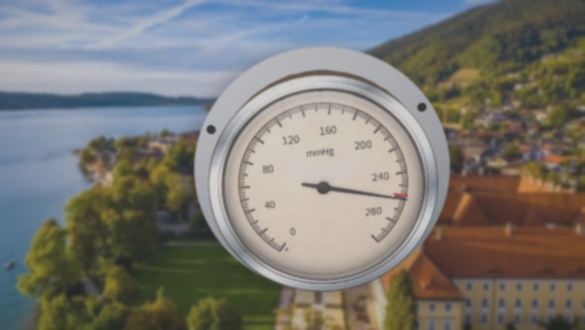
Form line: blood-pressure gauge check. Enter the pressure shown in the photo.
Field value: 260 mmHg
